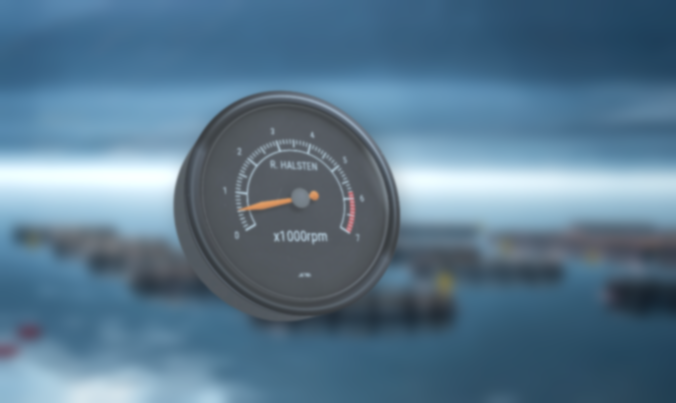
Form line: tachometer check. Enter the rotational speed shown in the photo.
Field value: 500 rpm
